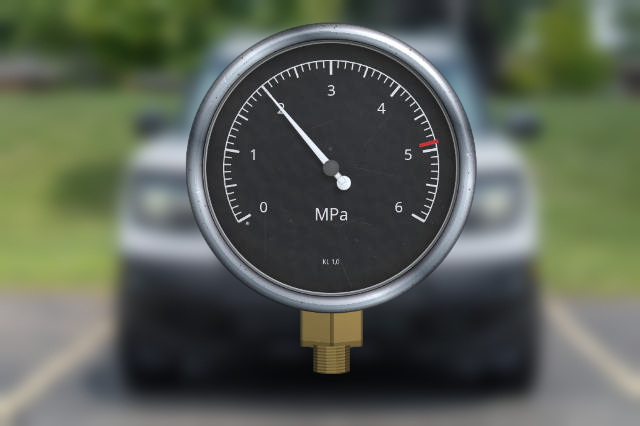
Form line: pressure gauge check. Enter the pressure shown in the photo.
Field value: 2 MPa
